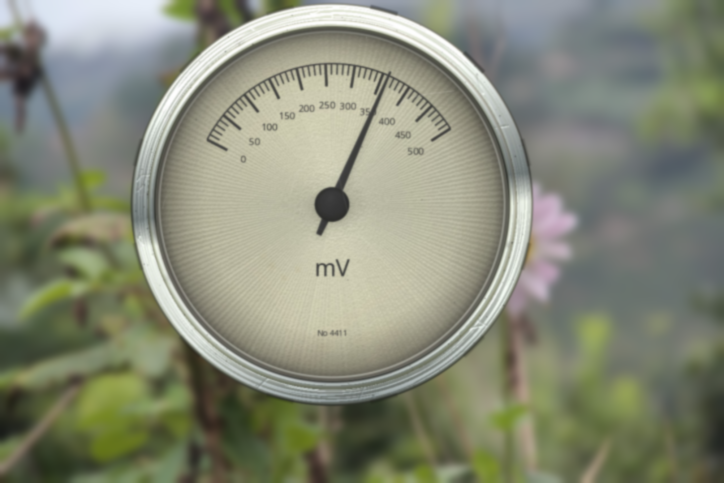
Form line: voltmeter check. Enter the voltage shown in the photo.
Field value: 360 mV
